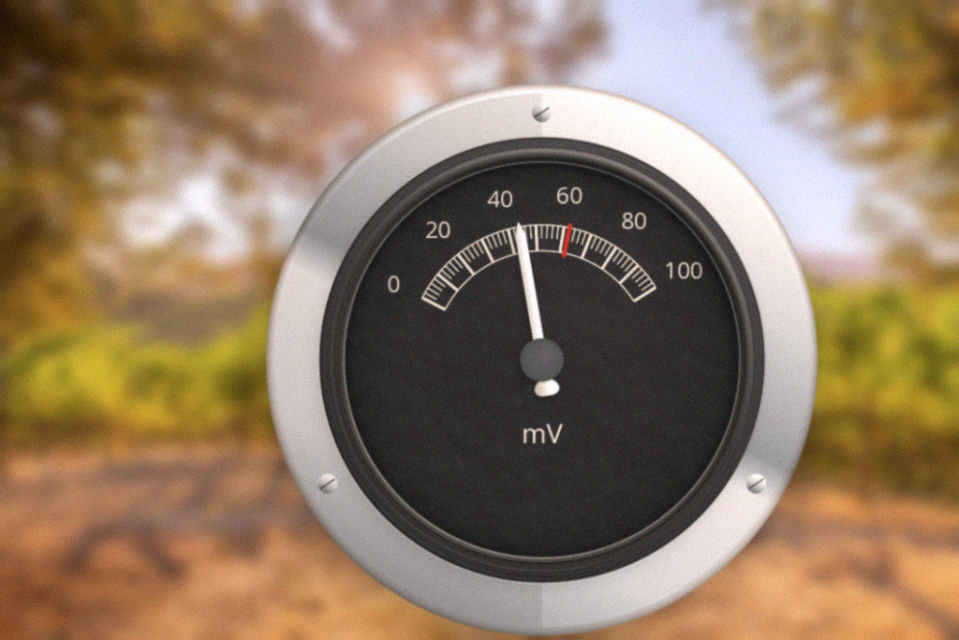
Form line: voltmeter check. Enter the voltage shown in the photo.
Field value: 44 mV
